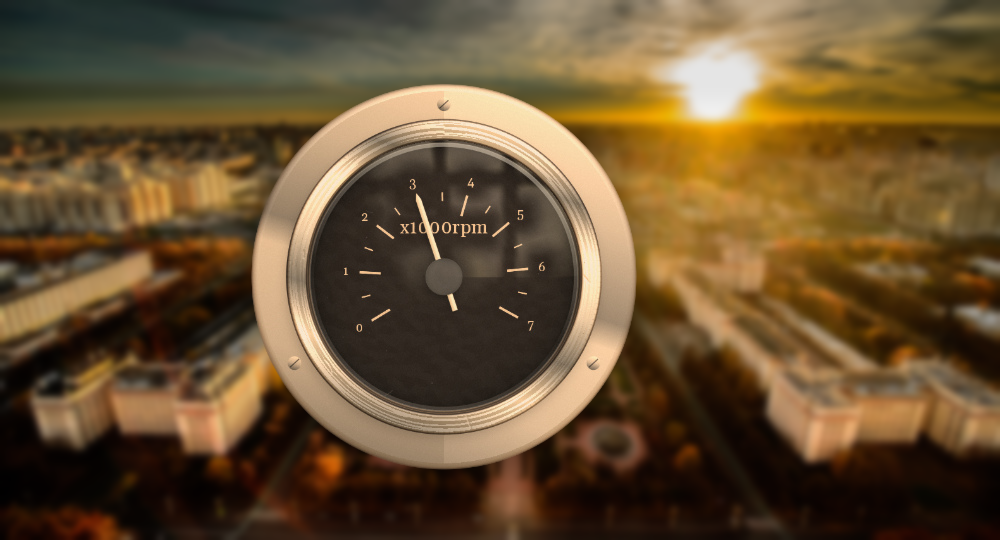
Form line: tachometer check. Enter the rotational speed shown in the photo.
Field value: 3000 rpm
